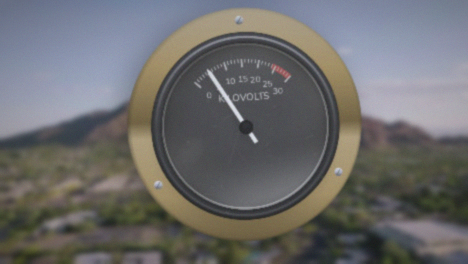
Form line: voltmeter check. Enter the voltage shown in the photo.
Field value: 5 kV
